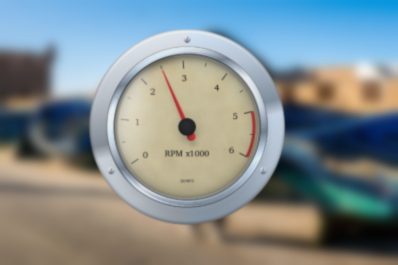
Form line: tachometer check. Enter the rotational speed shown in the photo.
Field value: 2500 rpm
